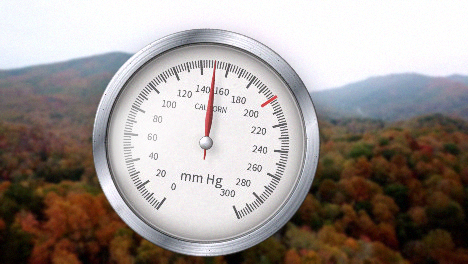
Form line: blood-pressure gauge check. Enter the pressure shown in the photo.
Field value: 150 mmHg
